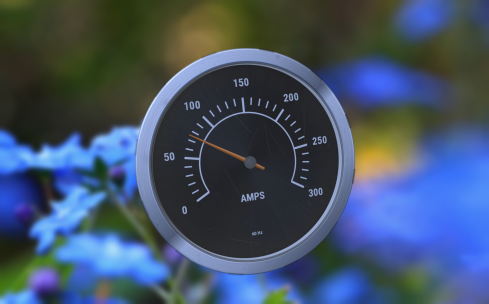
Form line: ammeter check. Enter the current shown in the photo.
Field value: 75 A
